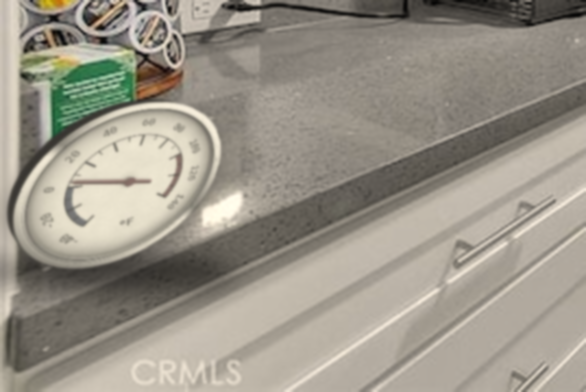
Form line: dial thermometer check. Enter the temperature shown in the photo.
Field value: 5 °F
